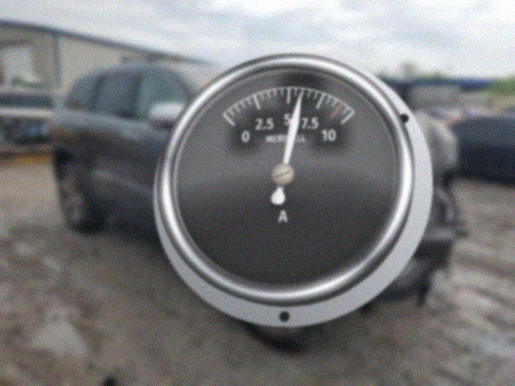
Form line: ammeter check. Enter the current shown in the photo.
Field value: 6 A
